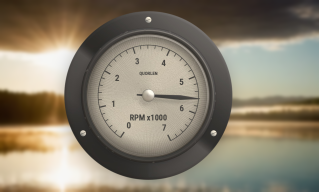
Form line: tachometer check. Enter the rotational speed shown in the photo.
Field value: 5600 rpm
